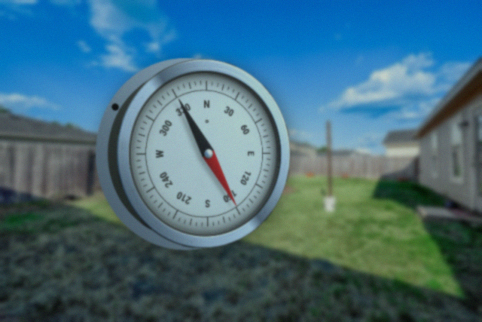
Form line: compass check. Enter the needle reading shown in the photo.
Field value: 150 °
